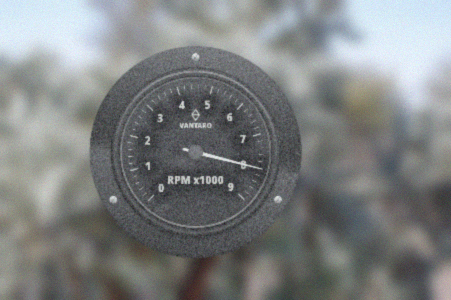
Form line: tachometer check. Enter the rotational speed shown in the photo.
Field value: 8000 rpm
